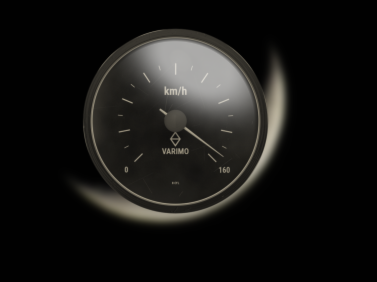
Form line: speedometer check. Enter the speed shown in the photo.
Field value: 155 km/h
